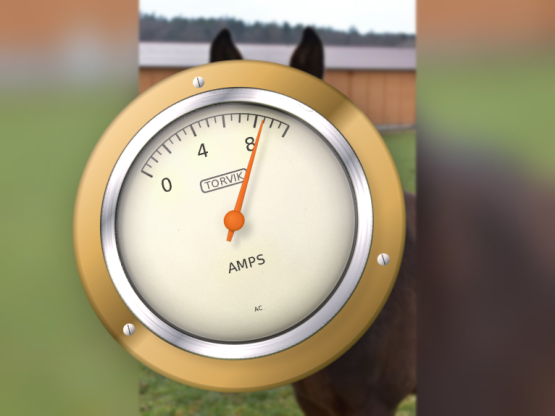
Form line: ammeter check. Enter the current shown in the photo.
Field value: 8.5 A
